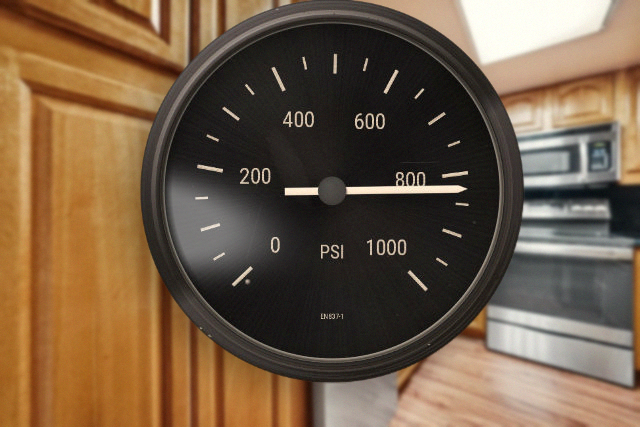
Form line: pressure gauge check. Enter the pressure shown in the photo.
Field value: 825 psi
